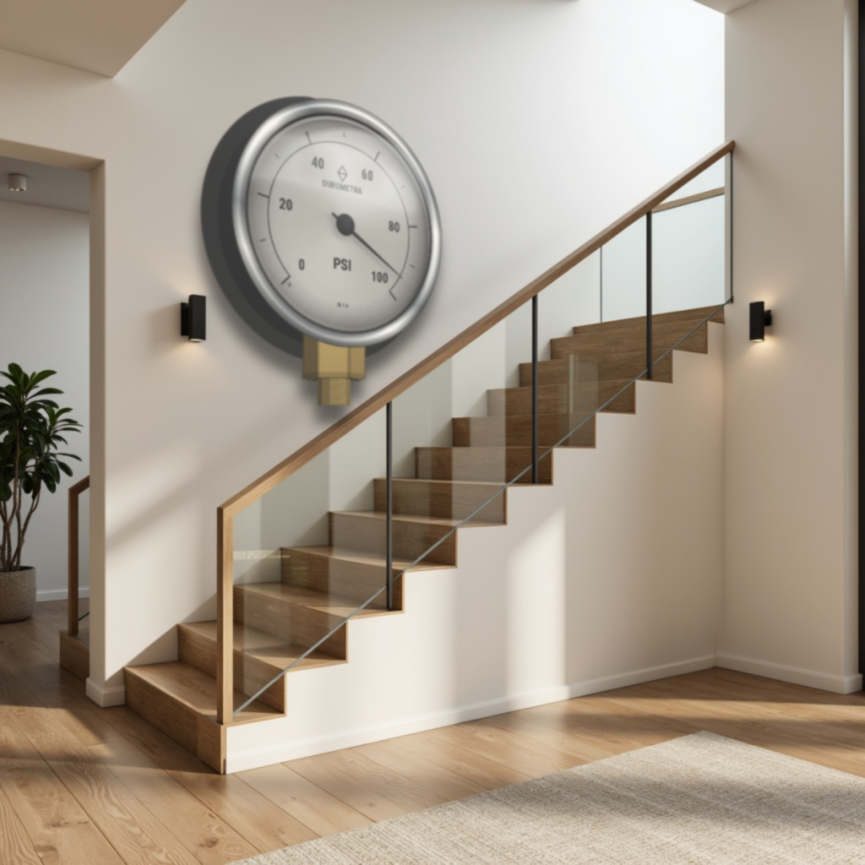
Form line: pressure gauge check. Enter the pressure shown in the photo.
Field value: 95 psi
